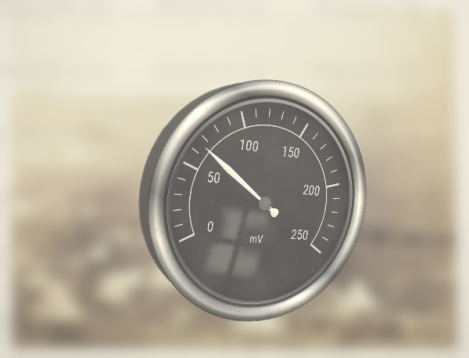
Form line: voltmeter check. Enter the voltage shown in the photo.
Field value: 65 mV
